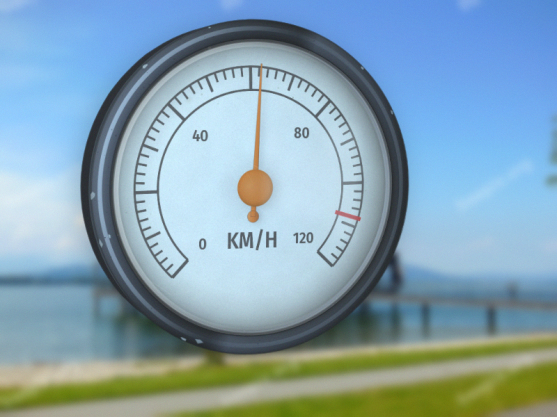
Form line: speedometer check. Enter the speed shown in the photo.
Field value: 62 km/h
